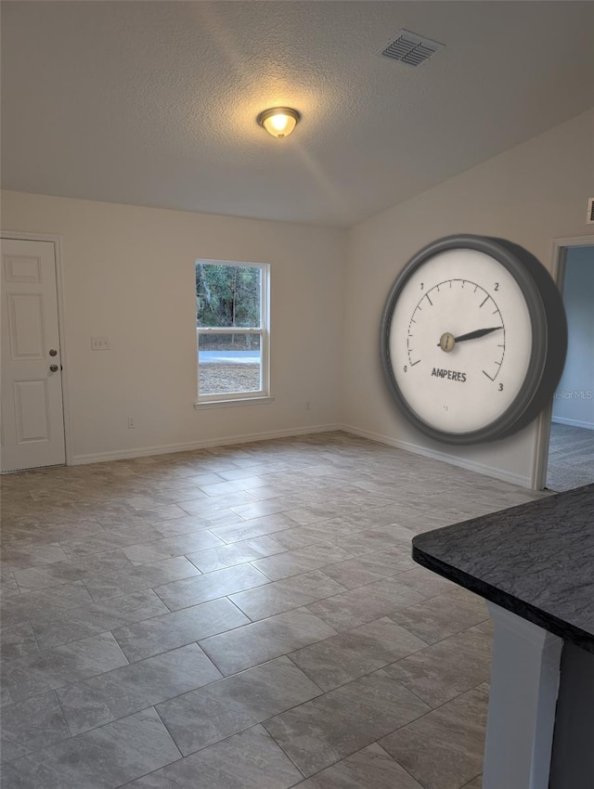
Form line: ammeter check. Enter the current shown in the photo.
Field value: 2.4 A
